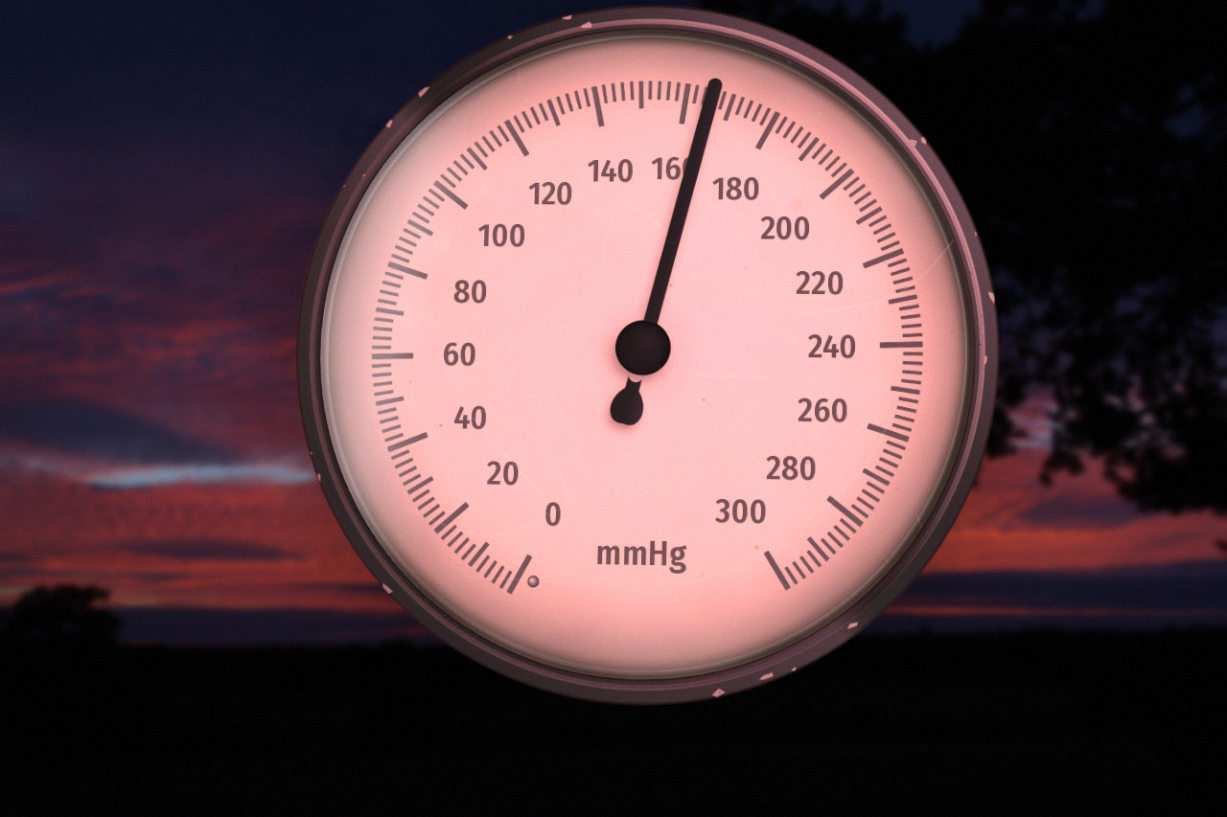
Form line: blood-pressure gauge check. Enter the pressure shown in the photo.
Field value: 166 mmHg
